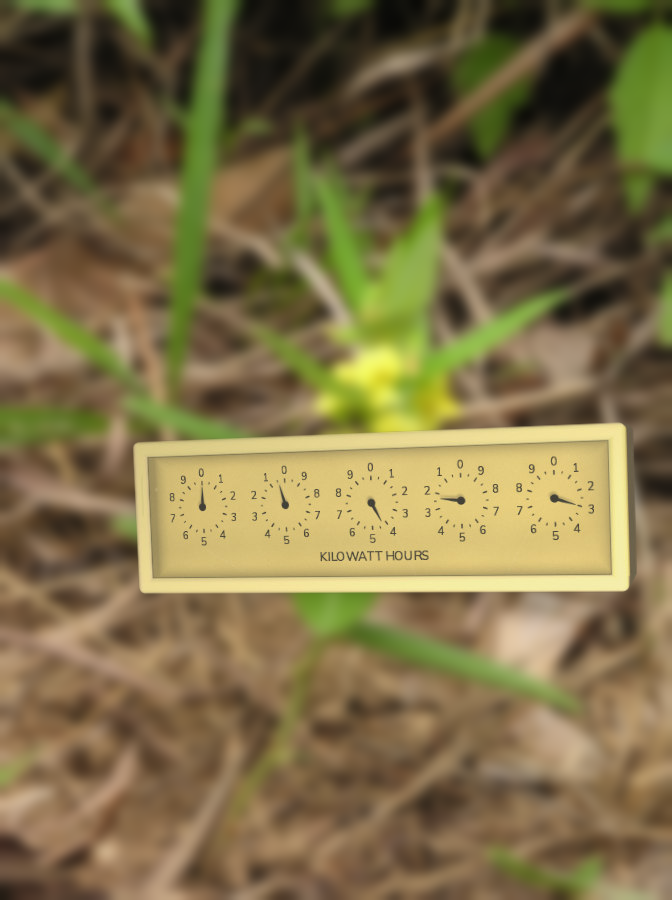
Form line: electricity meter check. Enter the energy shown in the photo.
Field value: 423 kWh
